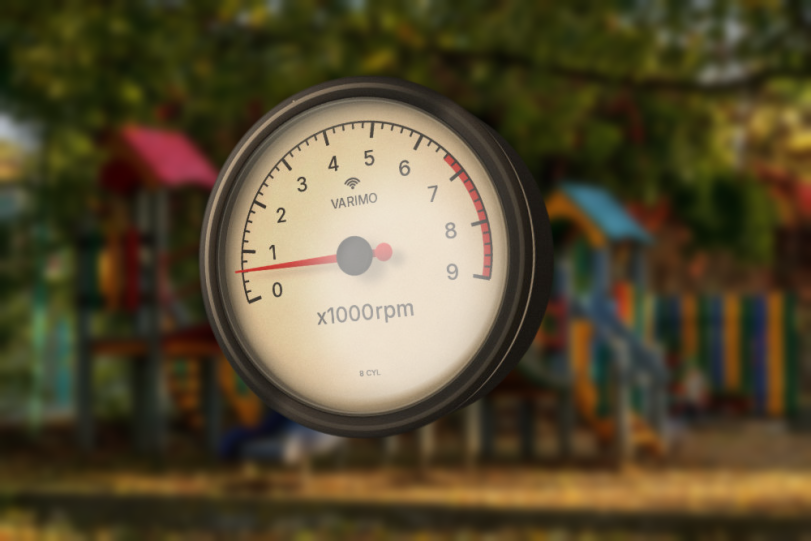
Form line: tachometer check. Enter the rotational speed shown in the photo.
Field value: 600 rpm
